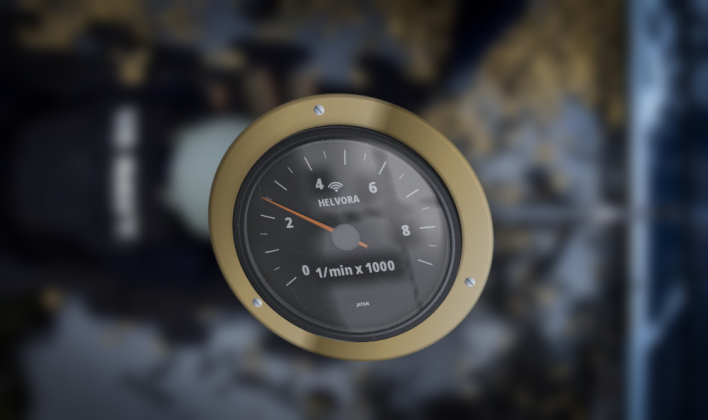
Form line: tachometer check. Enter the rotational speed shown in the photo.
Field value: 2500 rpm
